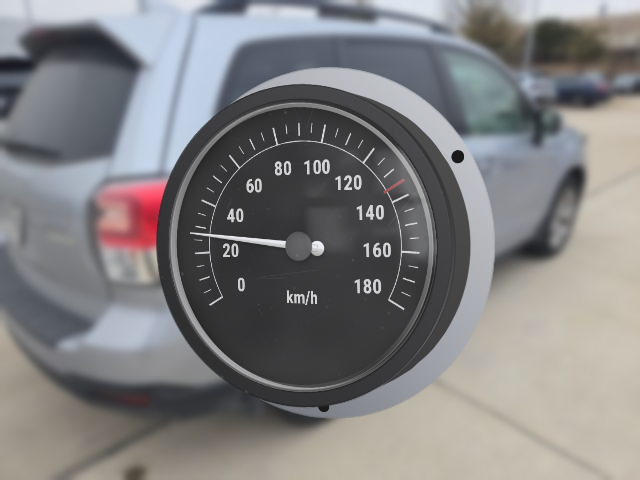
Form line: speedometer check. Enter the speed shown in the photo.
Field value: 27.5 km/h
